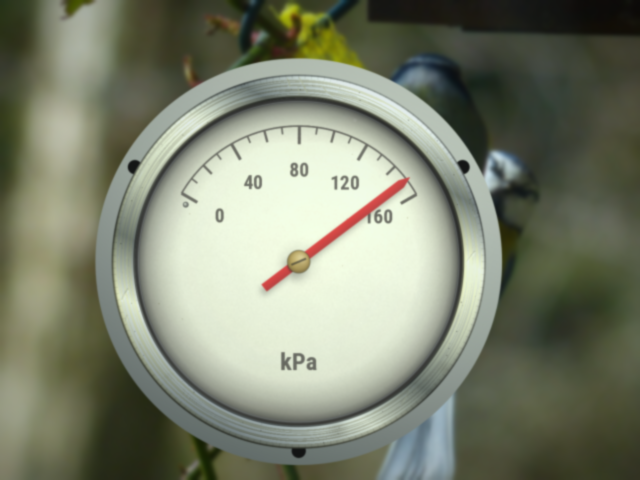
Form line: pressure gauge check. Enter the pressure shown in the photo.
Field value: 150 kPa
